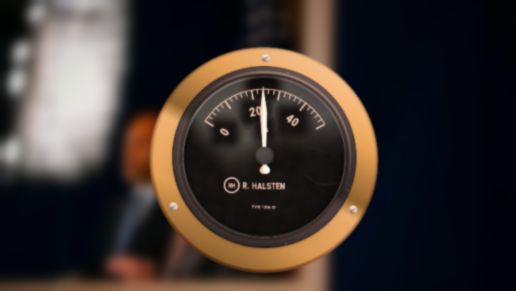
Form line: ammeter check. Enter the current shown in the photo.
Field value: 24 A
